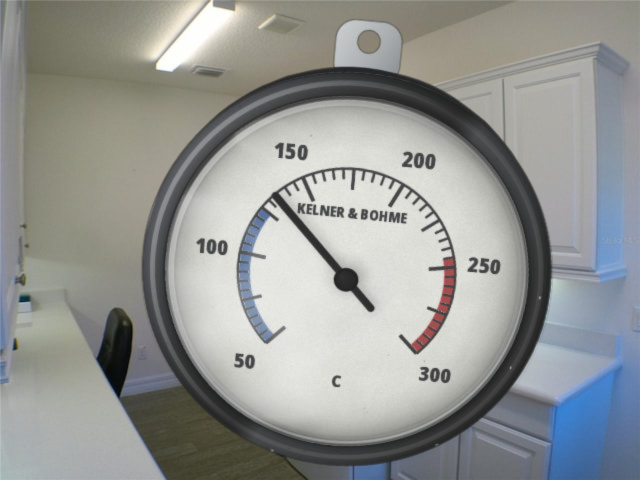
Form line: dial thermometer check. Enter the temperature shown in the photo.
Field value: 135 °C
